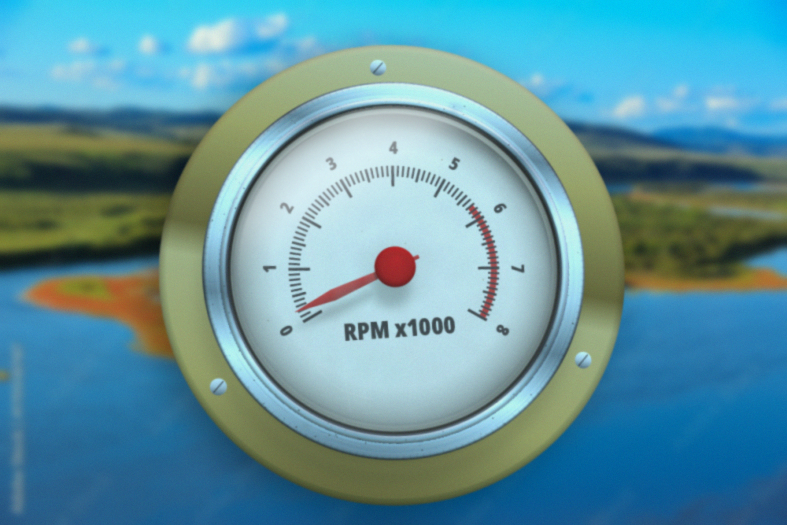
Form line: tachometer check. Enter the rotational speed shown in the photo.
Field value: 200 rpm
